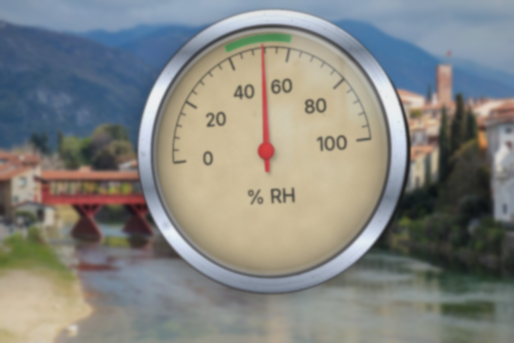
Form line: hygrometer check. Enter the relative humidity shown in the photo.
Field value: 52 %
